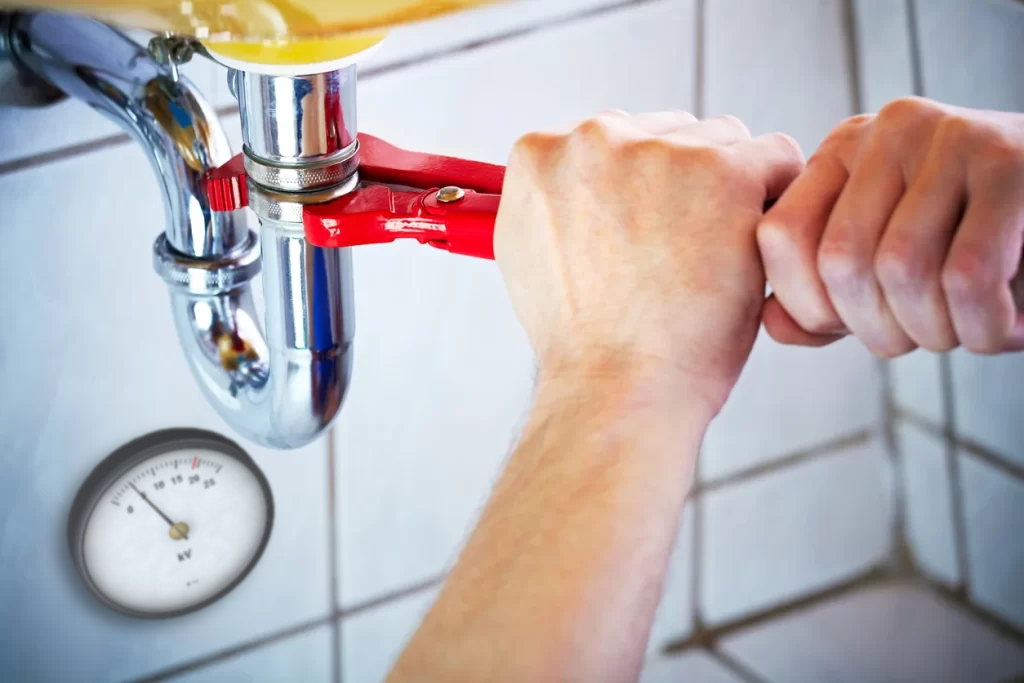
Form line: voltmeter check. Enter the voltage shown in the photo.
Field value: 5 kV
